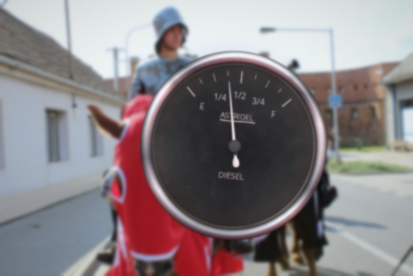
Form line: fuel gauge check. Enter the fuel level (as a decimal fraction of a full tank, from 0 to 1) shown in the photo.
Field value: 0.375
